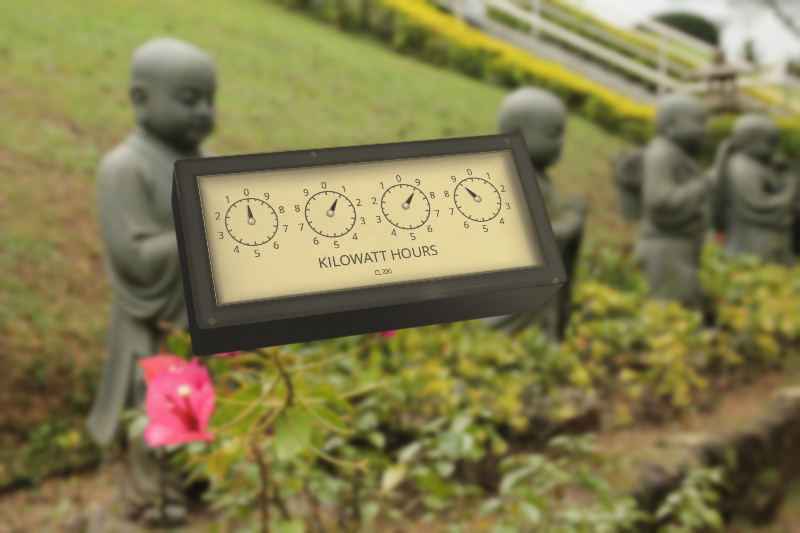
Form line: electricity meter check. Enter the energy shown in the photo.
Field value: 89 kWh
